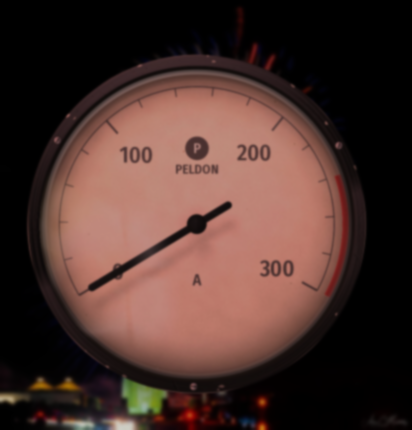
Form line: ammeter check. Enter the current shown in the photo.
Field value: 0 A
